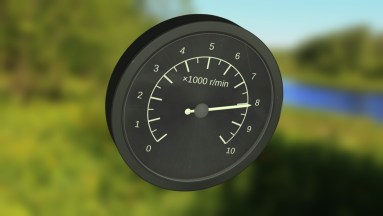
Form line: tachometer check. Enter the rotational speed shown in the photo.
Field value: 8000 rpm
